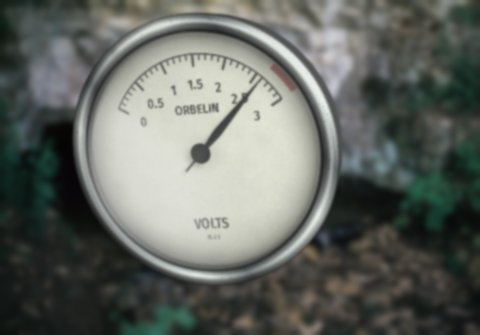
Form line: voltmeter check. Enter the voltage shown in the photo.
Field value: 2.6 V
